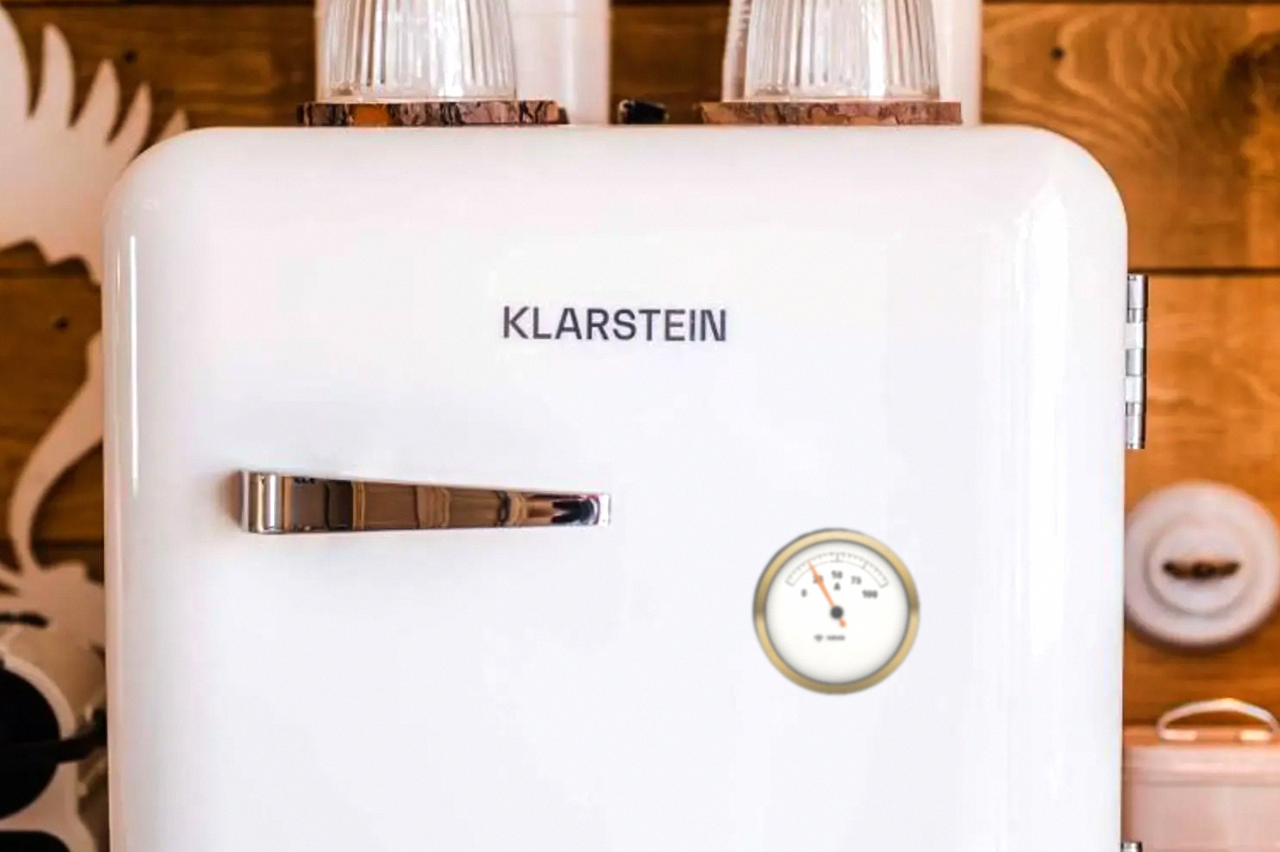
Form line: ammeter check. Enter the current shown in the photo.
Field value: 25 A
